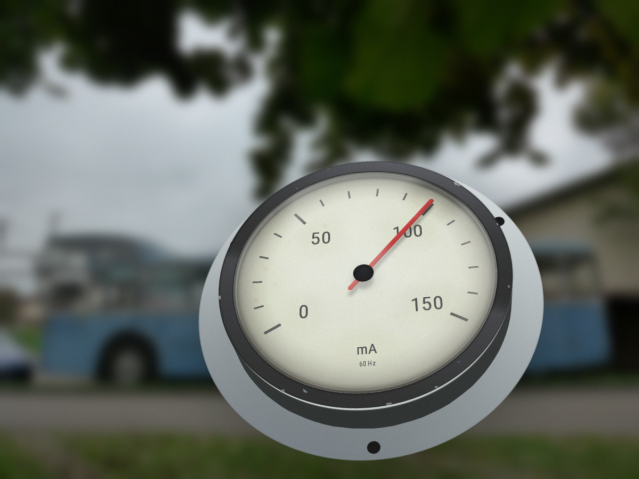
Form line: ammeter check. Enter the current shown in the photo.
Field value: 100 mA
